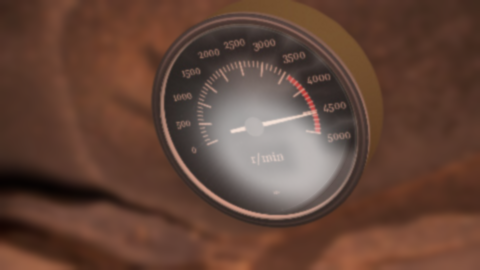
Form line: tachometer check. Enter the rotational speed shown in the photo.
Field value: 4500 rpm
